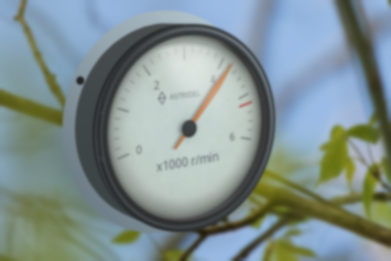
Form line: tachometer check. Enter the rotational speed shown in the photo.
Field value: 4200 rpm
